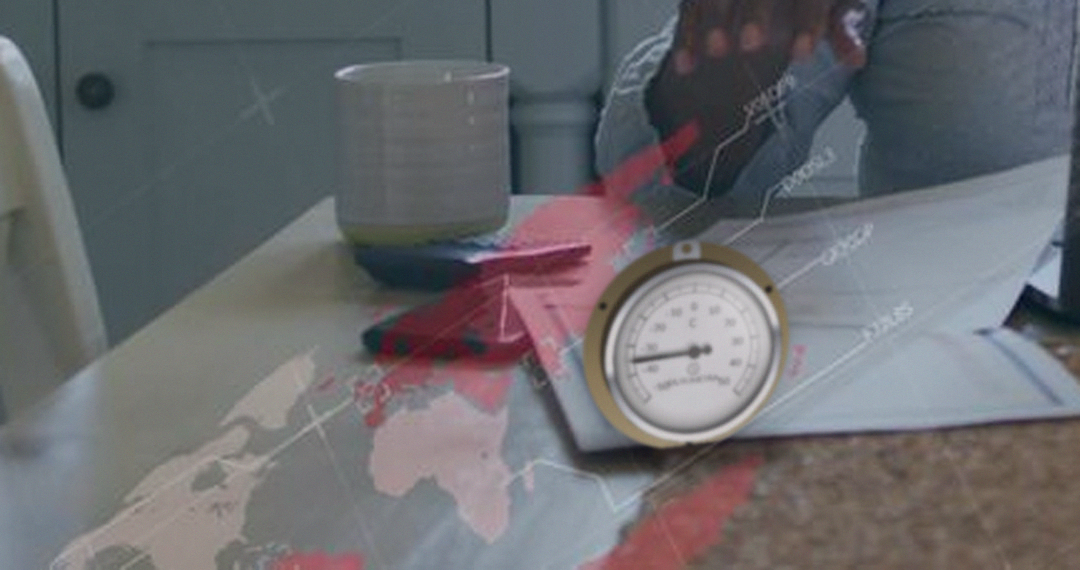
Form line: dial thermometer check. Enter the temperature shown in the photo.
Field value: -35 °C
